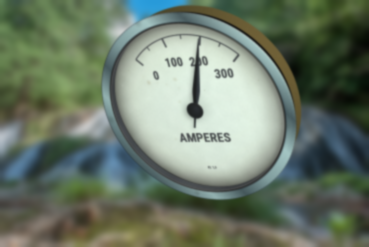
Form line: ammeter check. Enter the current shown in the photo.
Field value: 200 A
